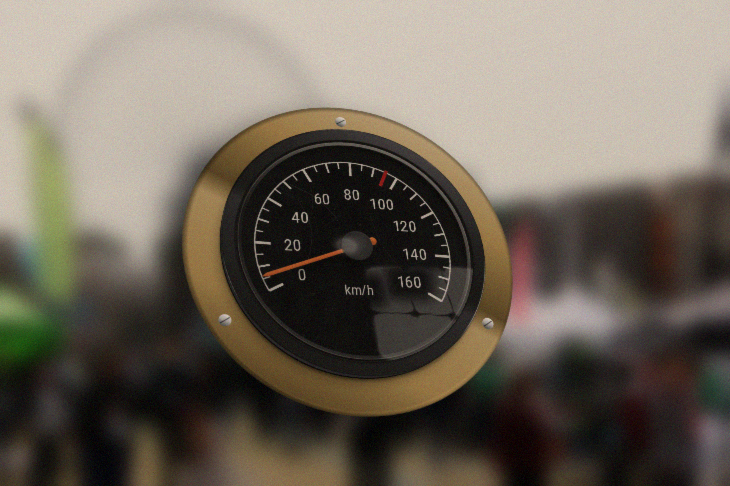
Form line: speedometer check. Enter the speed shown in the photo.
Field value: 5 km/h
